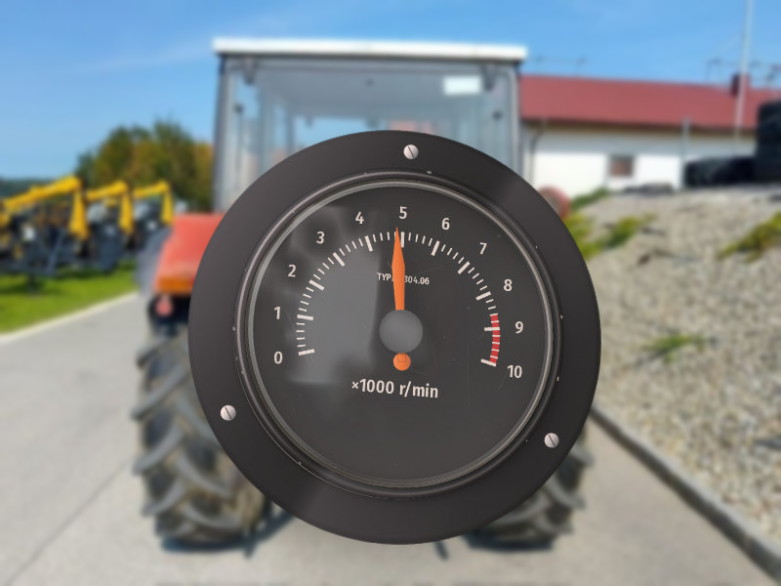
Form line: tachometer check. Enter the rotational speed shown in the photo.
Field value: 4800 rpm
